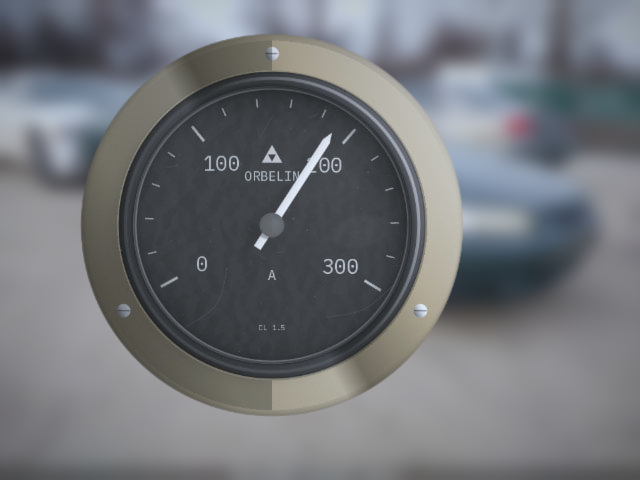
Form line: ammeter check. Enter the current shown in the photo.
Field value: 190 A
